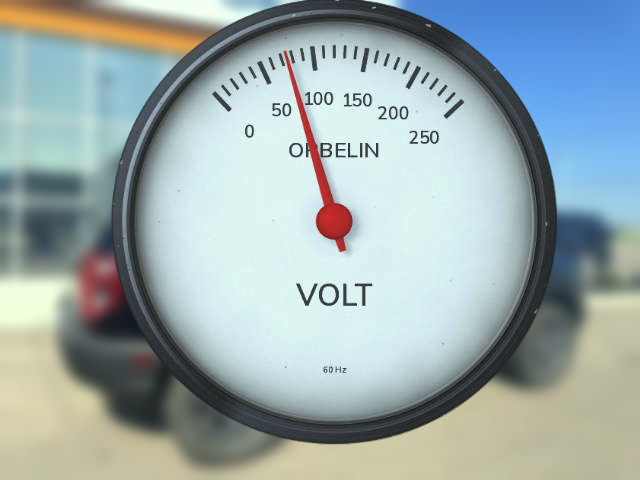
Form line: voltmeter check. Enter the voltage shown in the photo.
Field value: 75 V
